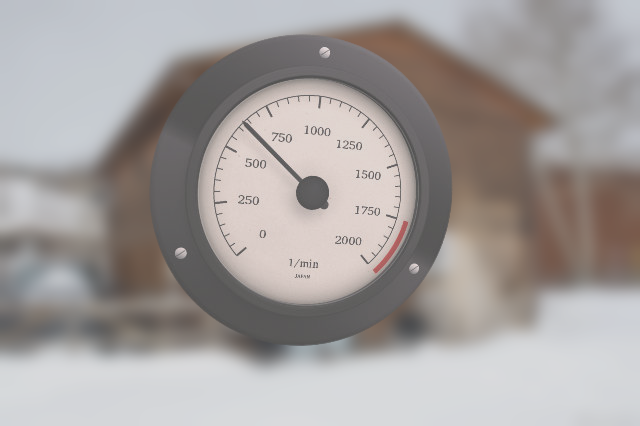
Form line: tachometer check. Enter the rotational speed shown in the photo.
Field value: 625 rpm
